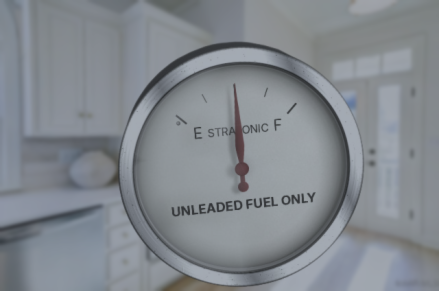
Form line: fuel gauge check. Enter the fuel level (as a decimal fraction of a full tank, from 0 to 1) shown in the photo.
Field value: 0.5
